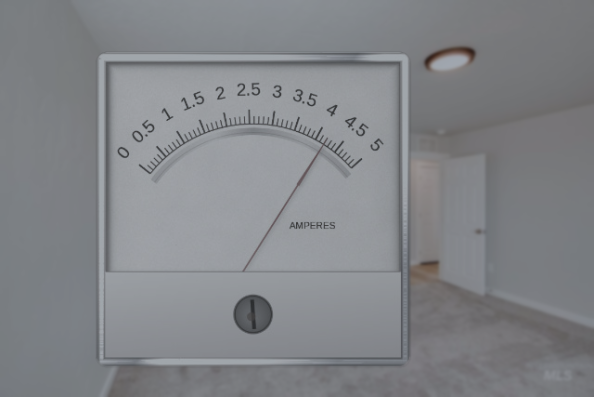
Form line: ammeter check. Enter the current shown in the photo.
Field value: 4.2 A
